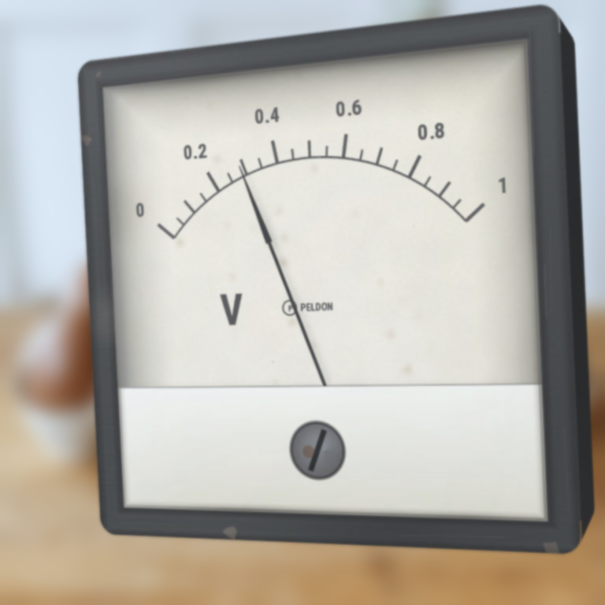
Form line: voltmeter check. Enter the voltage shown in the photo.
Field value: 0.3 V
